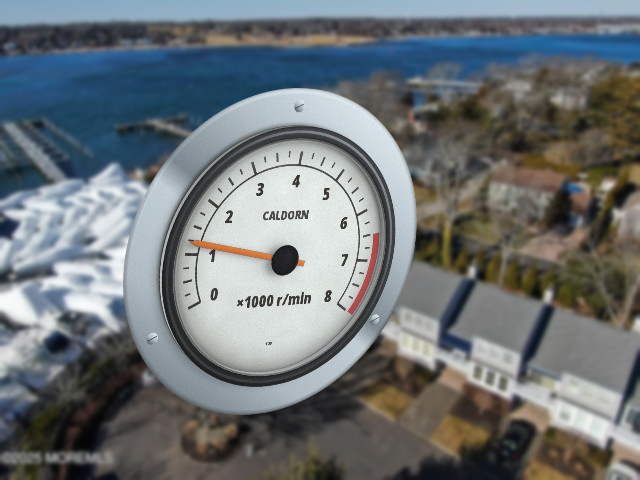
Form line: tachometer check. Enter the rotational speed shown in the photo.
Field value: 1250 rpm
